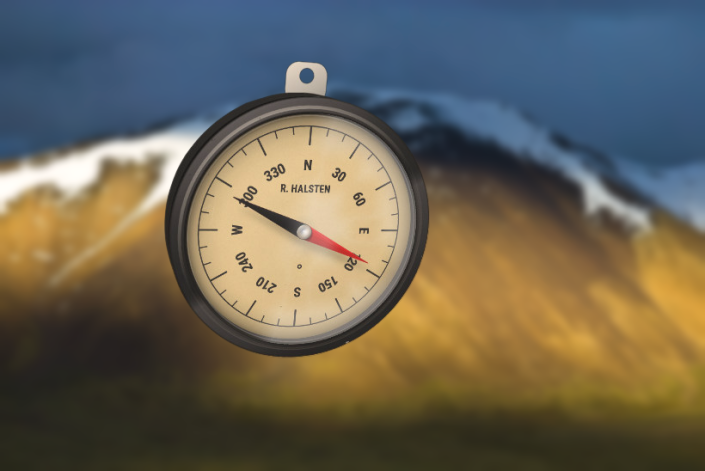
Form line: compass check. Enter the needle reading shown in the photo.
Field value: 115 °
